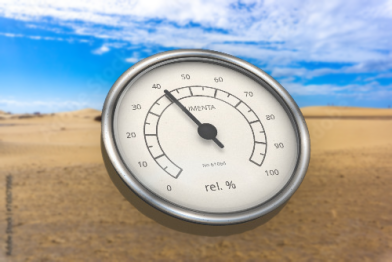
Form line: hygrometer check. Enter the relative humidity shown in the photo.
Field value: 40 %
